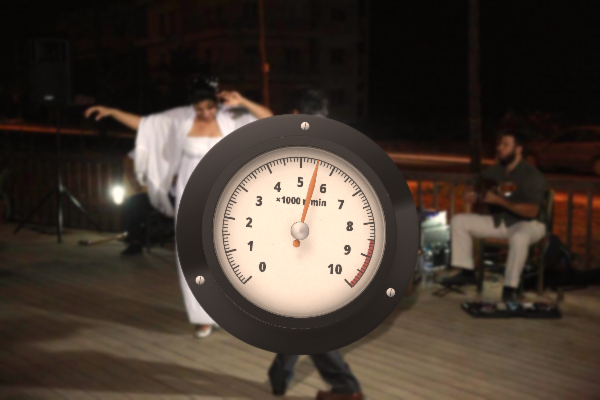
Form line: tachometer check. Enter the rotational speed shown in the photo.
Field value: 5500 rpm
